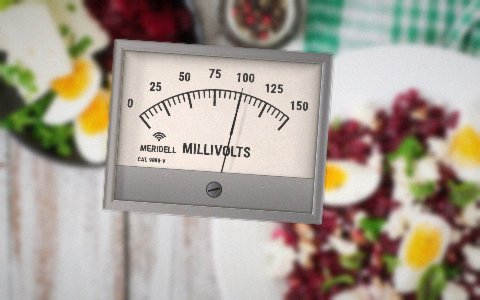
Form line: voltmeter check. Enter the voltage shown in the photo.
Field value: 100 mV
